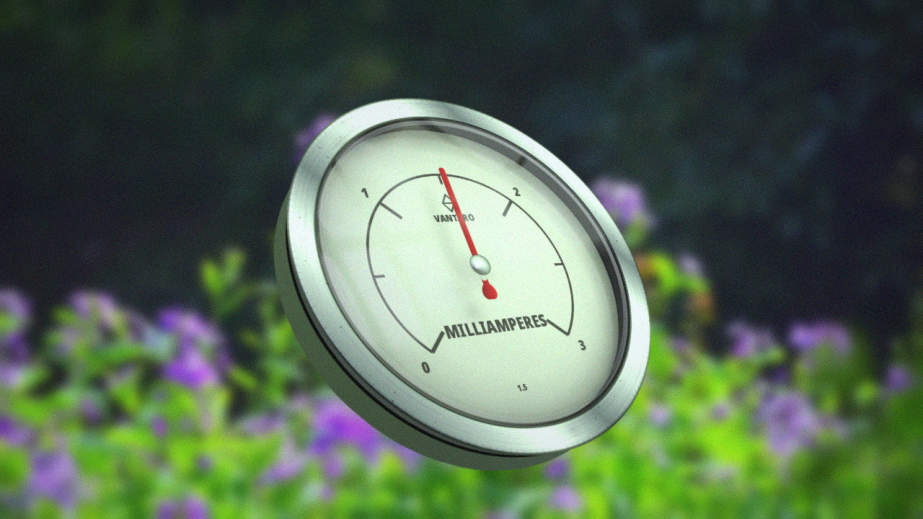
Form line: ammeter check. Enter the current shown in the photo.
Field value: 1.5 mA
